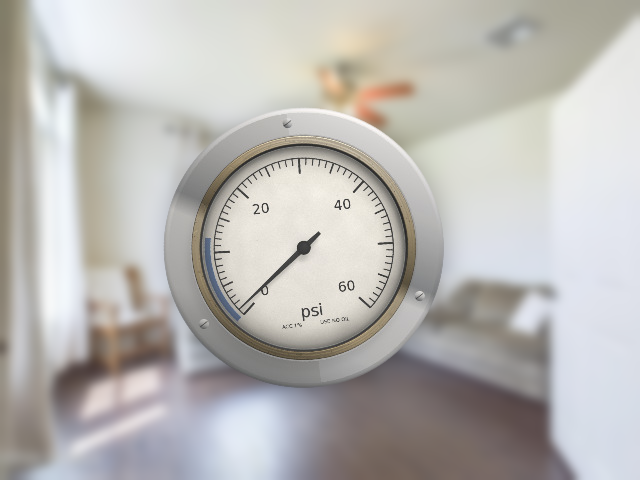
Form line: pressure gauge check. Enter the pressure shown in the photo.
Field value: 1 psi
